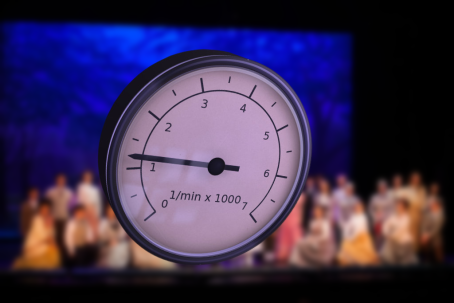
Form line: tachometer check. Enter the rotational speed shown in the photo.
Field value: 1250 rpm
